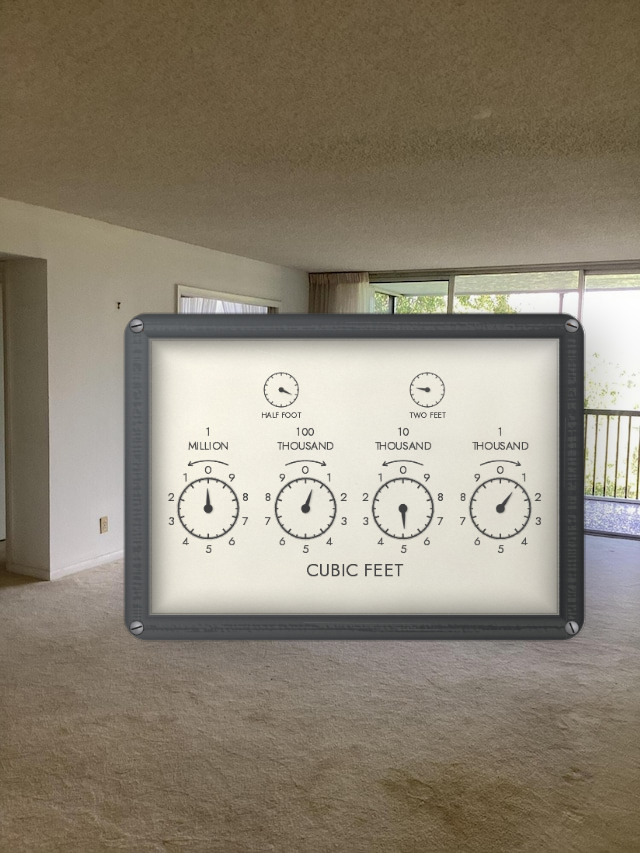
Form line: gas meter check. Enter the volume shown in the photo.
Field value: 5100 ft³
